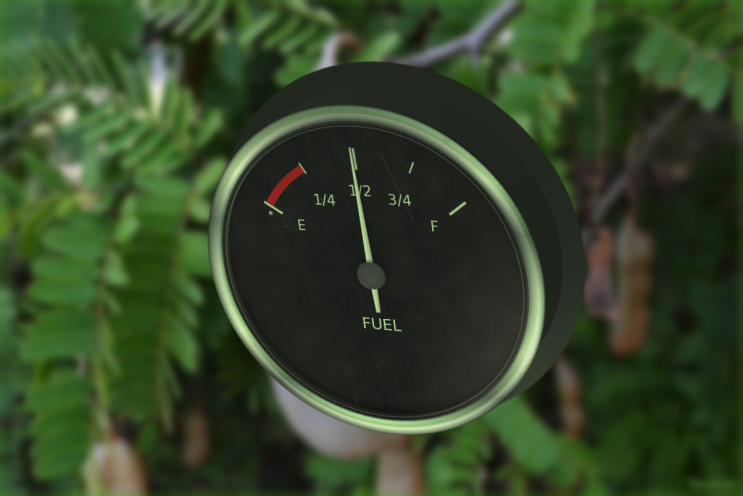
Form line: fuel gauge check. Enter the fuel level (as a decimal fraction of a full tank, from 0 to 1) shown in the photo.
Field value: 0.5
